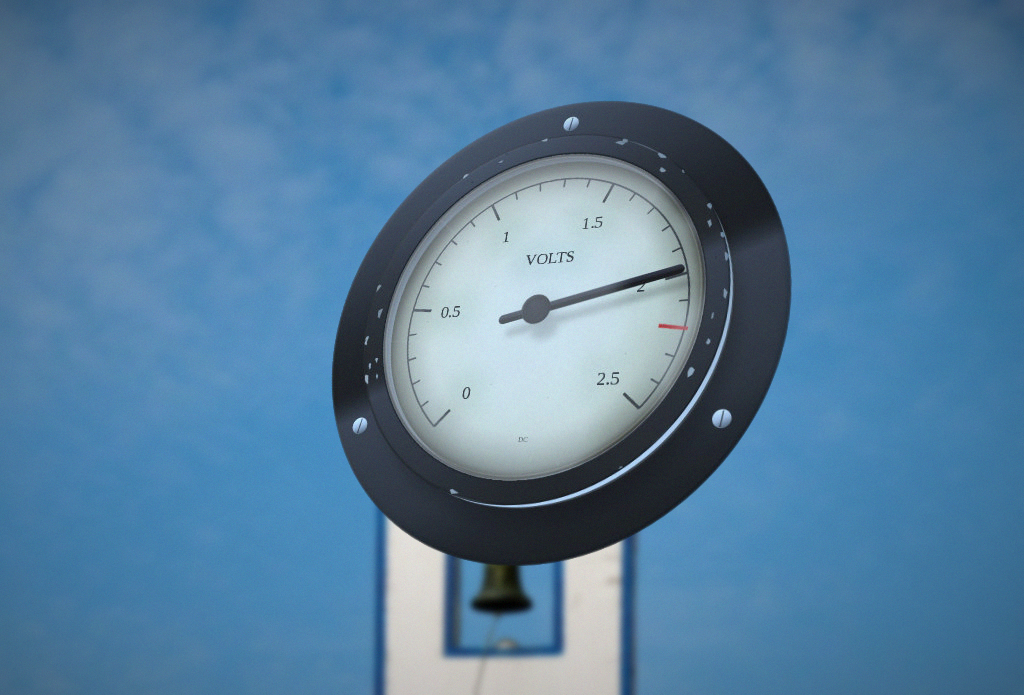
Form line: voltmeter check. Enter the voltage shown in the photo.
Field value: 2 V
